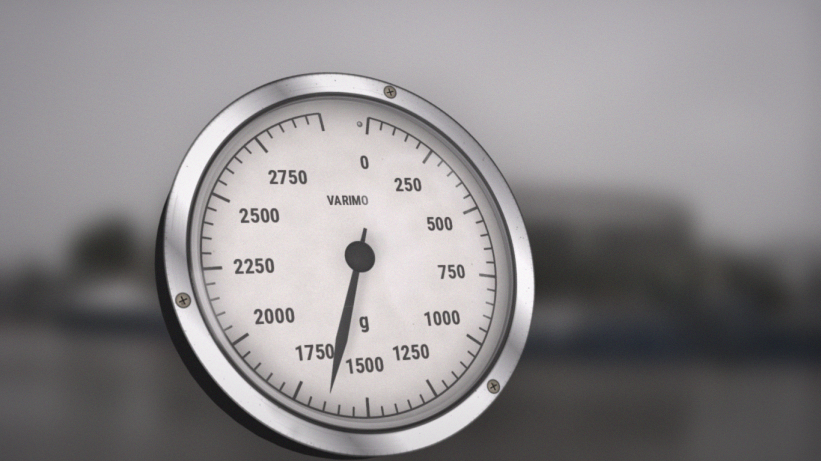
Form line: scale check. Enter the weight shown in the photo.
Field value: 1650 g
